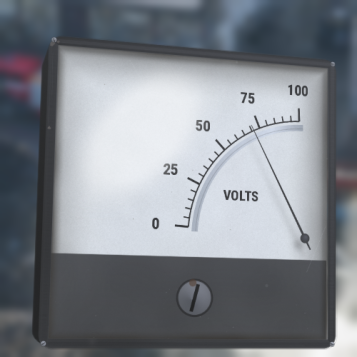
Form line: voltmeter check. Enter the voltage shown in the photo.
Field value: 70 V
